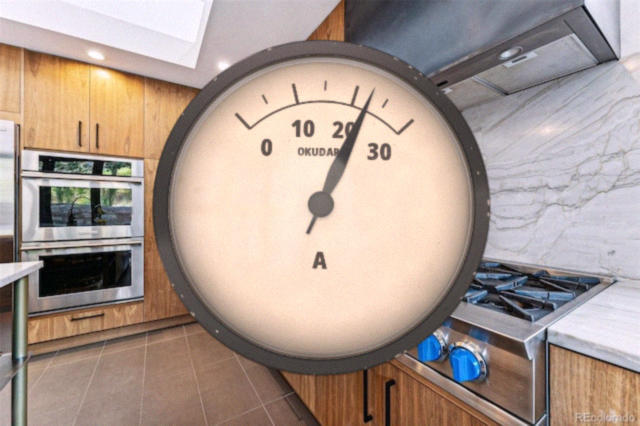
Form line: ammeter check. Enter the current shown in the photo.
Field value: 22.5 A
